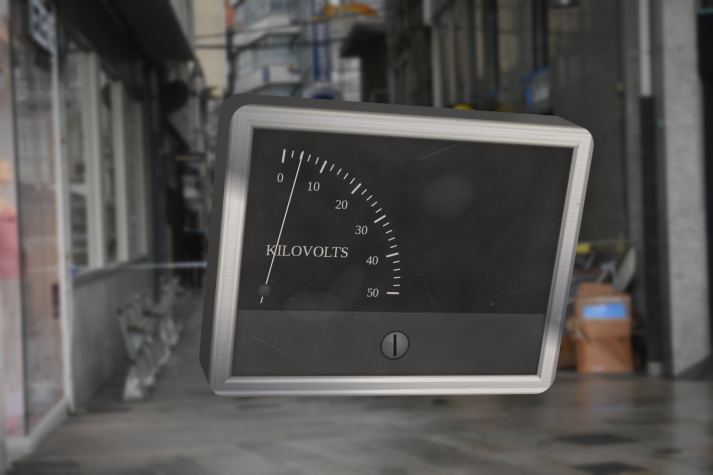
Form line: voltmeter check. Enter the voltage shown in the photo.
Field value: 4 kV
